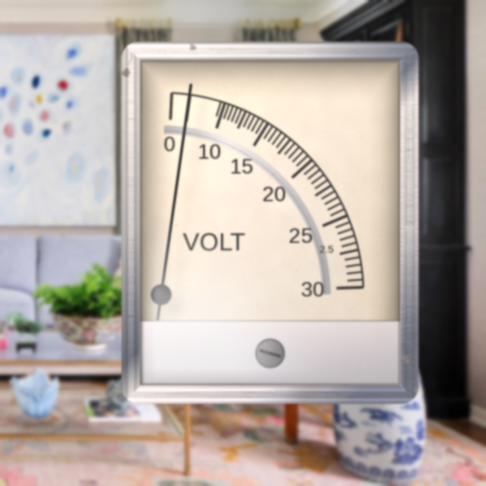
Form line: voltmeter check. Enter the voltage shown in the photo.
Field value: 5 V
